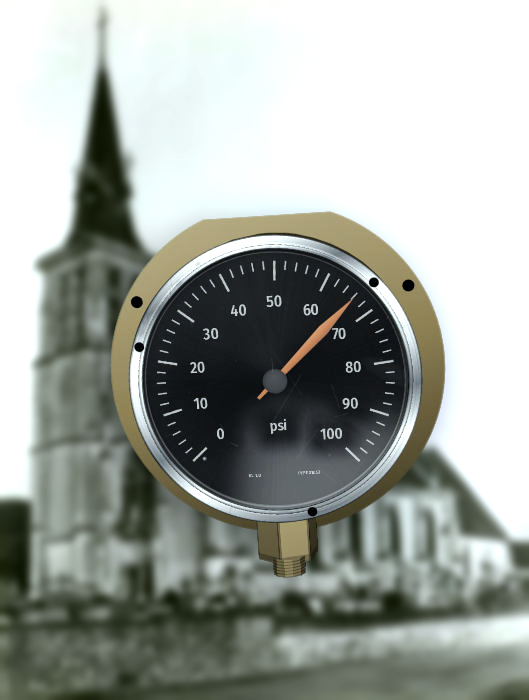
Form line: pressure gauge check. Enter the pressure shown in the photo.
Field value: 66 psi
